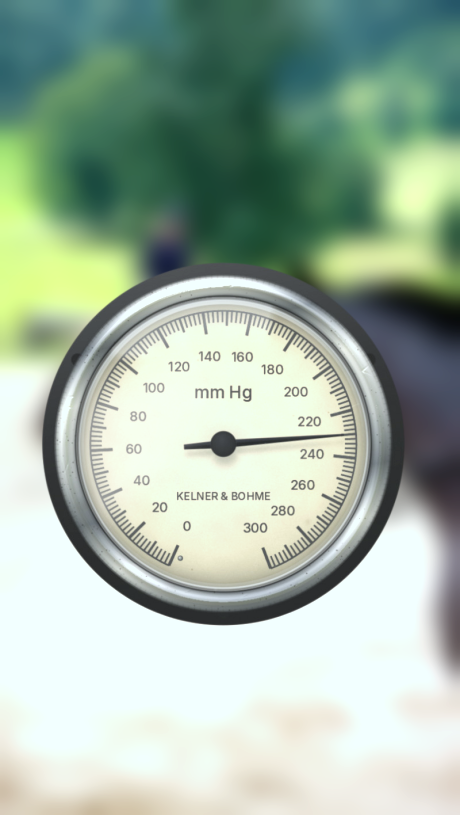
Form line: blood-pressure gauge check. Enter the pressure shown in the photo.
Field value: 230 mmHg
